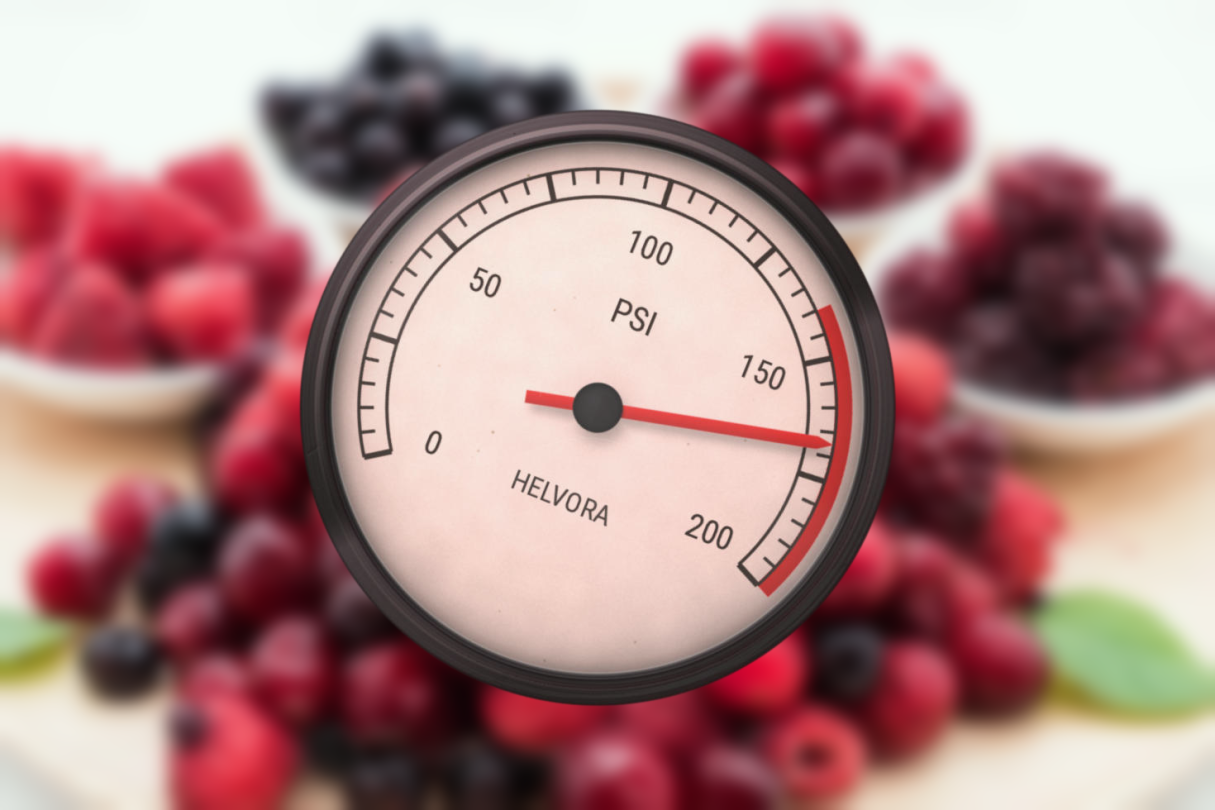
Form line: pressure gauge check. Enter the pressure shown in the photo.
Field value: 167.5 psi
